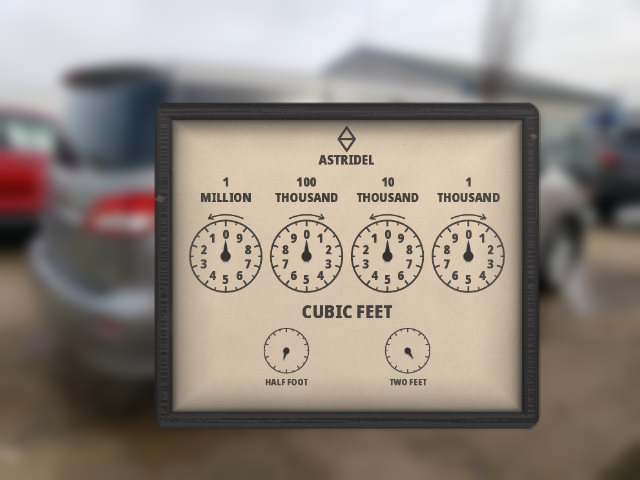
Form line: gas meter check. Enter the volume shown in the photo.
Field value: 0 ft³
